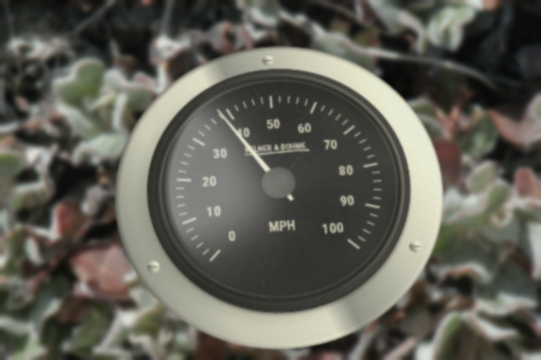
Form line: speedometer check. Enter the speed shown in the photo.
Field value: 38 mph
